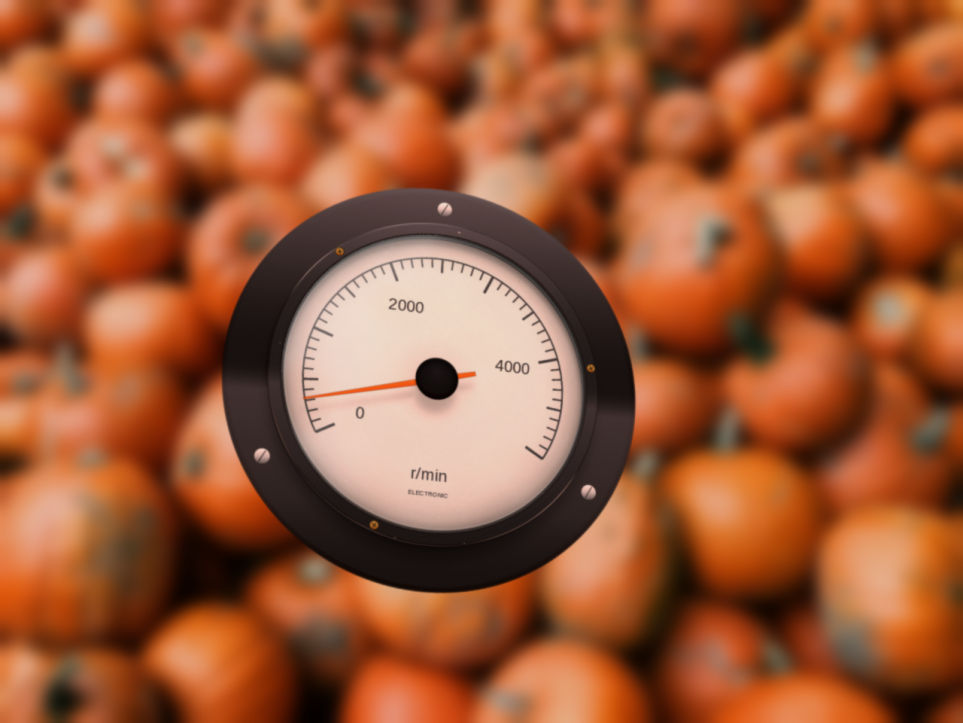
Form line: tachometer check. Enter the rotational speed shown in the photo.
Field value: 300 rpm
